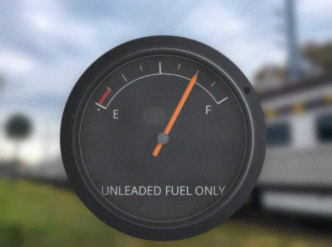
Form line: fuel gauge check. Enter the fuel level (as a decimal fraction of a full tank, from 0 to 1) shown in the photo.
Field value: 0.75
